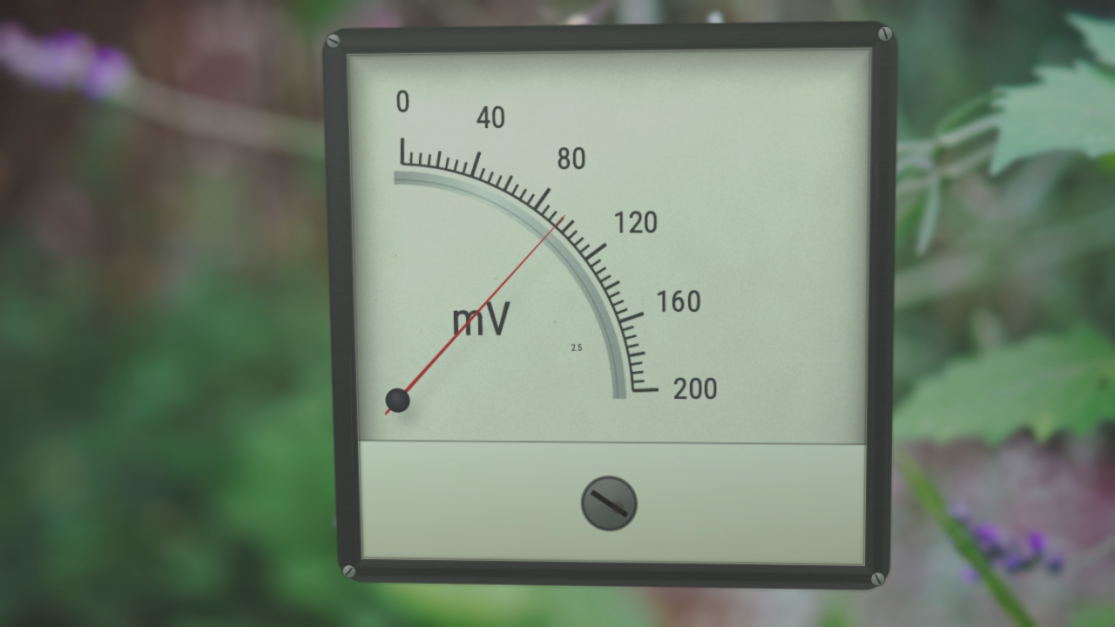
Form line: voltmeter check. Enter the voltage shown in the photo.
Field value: 95 mV
